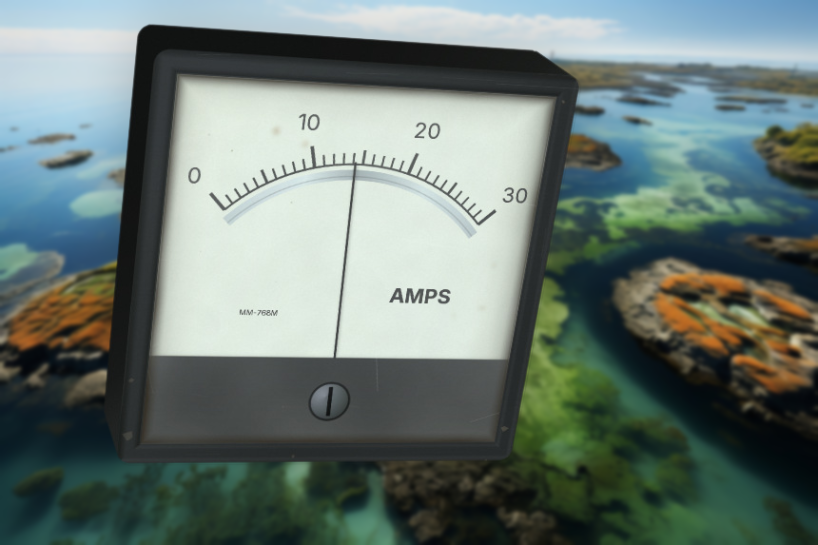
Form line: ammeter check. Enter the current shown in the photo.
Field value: 14 A
